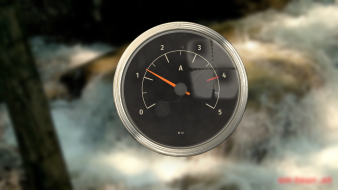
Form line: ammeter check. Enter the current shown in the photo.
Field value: 1.25 A
